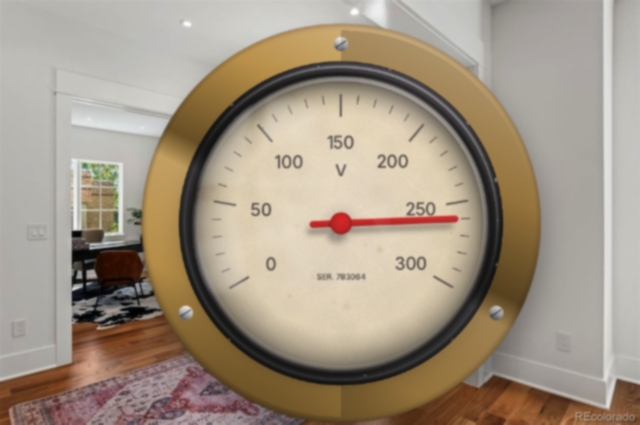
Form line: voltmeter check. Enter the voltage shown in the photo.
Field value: 260 V
